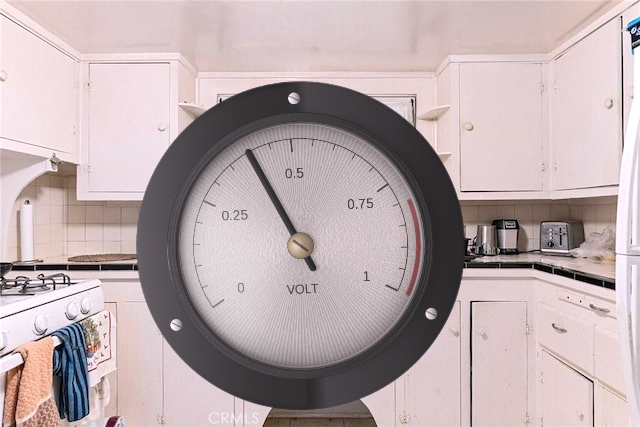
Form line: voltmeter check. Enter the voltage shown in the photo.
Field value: 0.4 V
